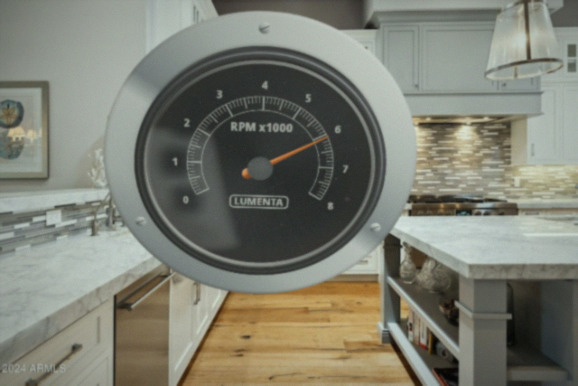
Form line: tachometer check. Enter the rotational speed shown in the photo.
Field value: 6000 rpm
